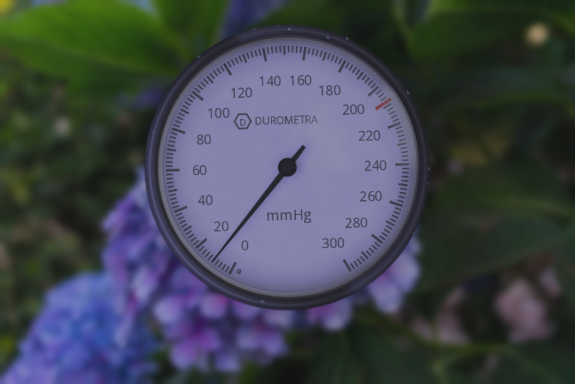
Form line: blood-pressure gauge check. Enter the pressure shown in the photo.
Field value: 10 mmHg
